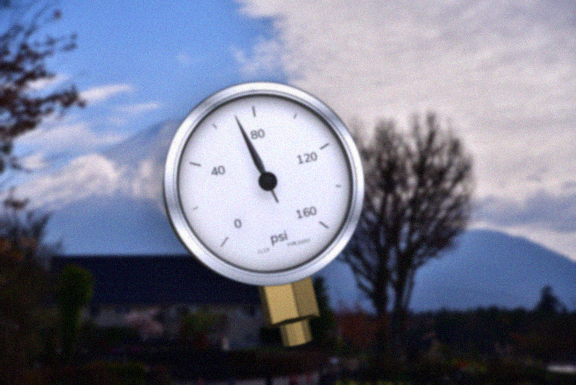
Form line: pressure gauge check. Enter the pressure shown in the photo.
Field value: 70 psi
